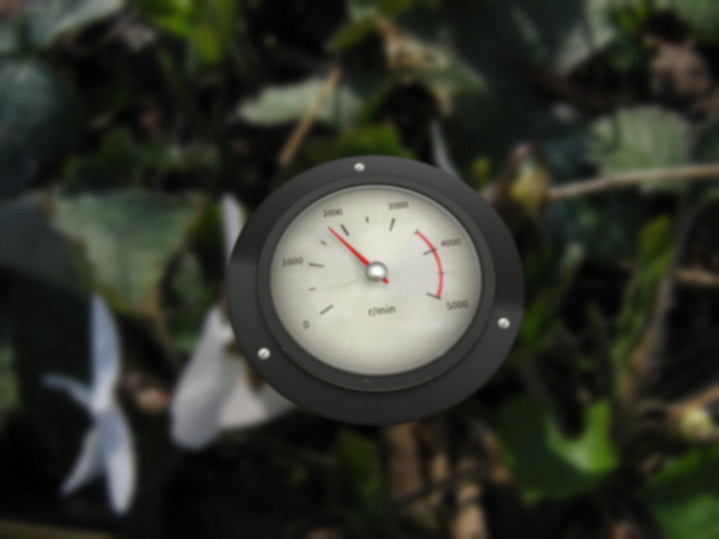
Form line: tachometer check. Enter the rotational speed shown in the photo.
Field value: 1750 rpm
